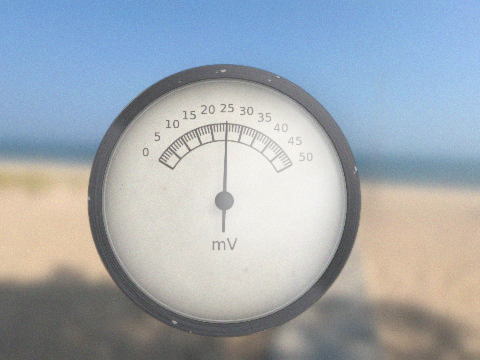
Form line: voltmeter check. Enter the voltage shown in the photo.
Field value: 25 mV
